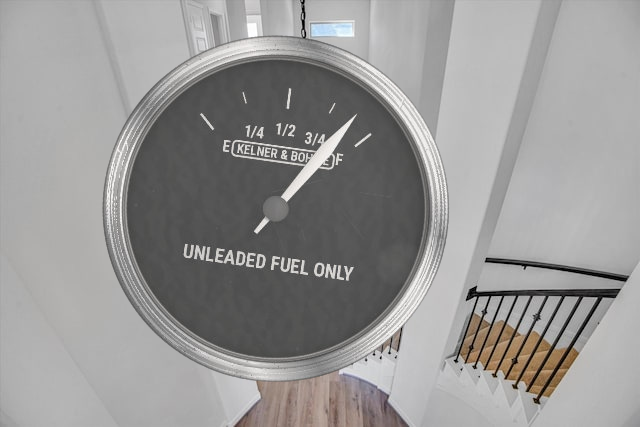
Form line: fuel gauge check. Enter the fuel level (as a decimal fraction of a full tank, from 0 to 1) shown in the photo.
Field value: 0.875
